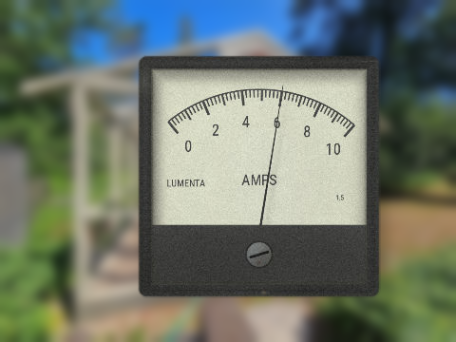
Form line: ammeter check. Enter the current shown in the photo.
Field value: 6 A
